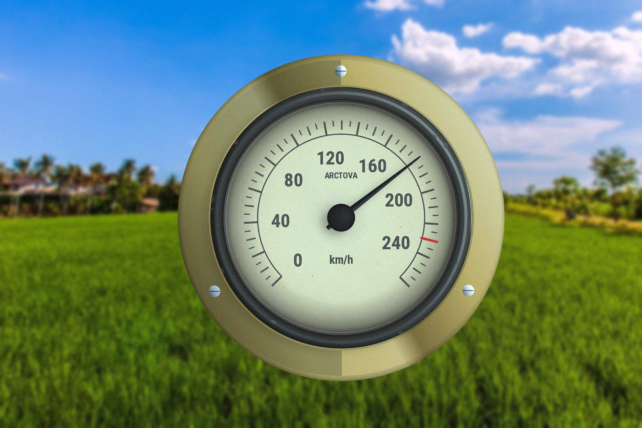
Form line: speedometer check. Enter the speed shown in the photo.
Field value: 180 km/h
